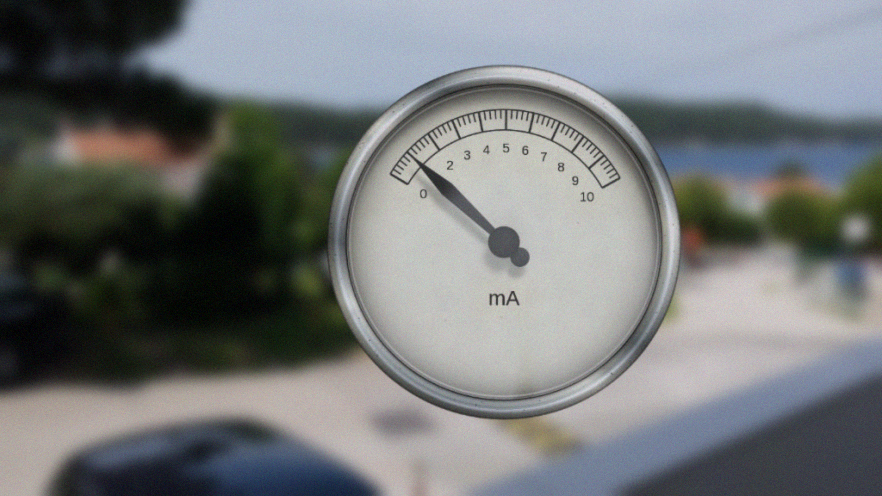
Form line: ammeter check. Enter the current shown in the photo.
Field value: 1 mA
